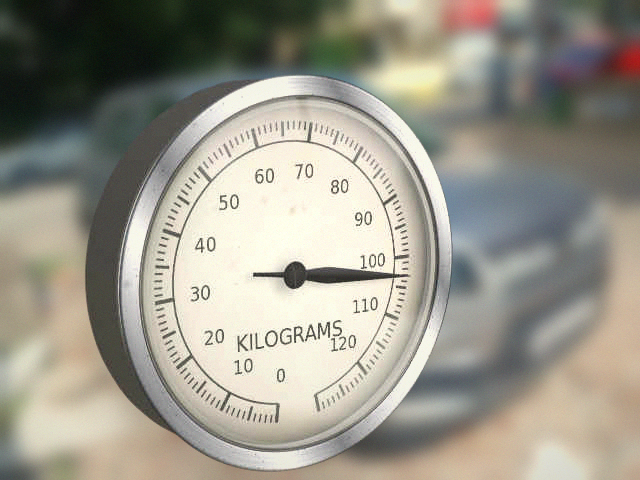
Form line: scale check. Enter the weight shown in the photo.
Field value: 103 kg
